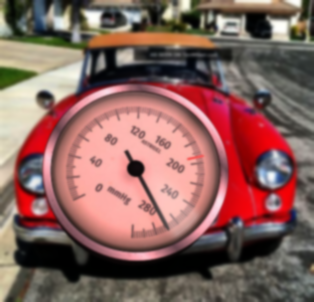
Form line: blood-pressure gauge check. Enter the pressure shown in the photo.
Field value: 270 mmHg
